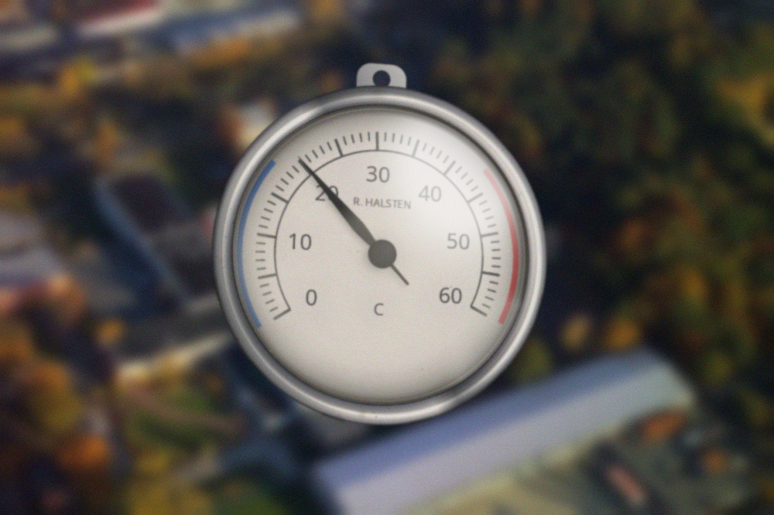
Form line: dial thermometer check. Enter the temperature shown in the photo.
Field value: 20 °C
